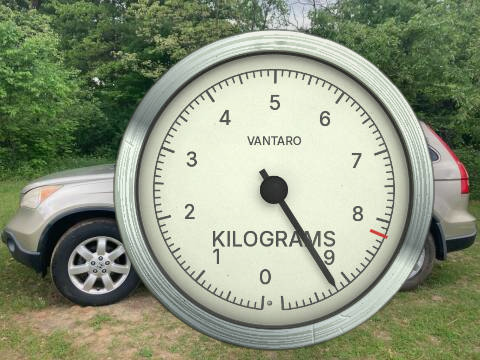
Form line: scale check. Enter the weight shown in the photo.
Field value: 9.2 kg
